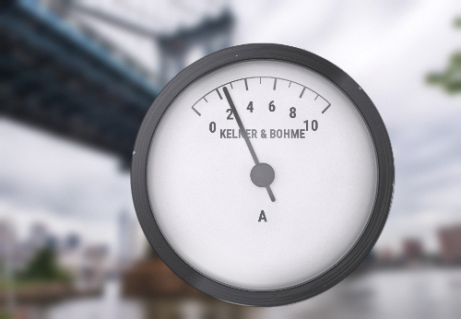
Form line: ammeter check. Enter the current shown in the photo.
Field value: 2.5 A
